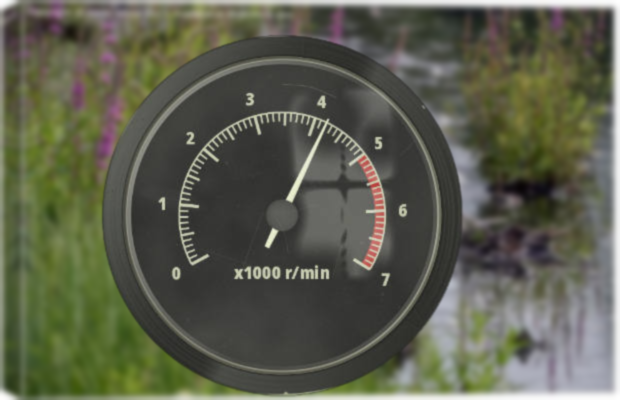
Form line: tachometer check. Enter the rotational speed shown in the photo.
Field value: 4200 rpm
